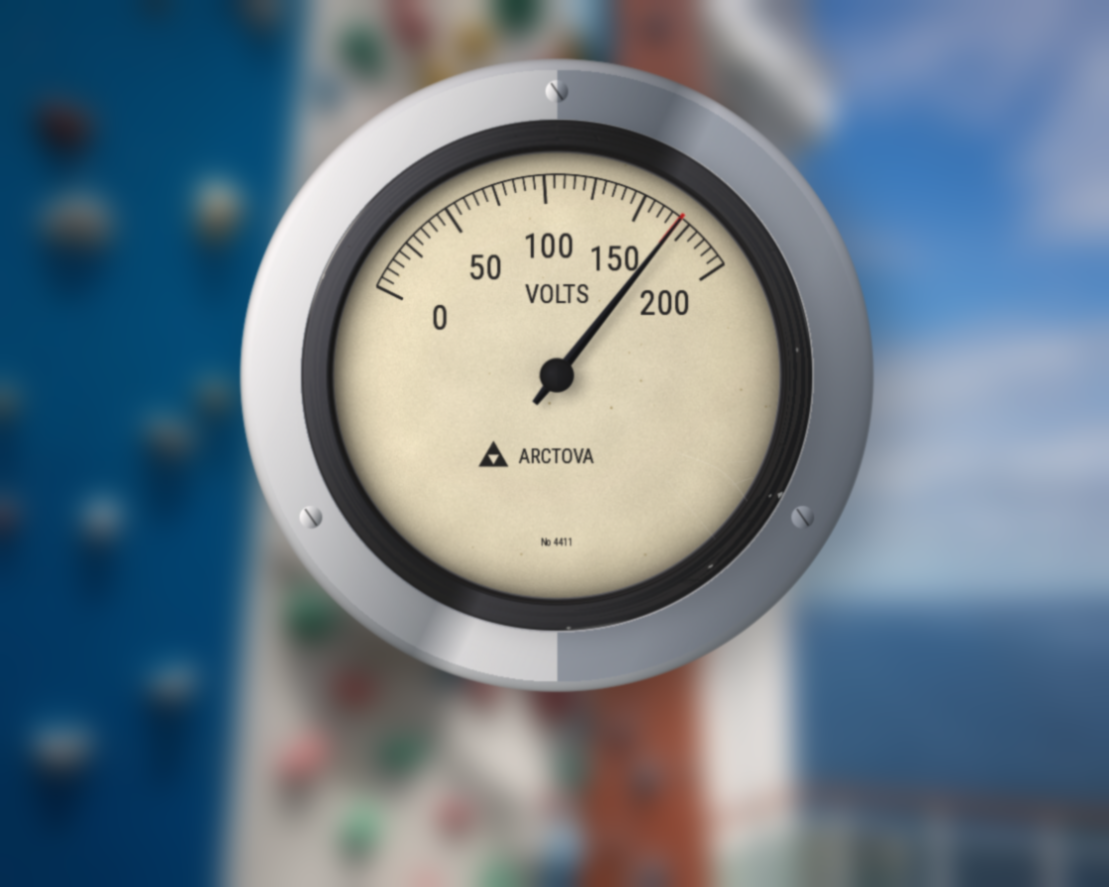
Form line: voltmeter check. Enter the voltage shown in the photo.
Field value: 170 V
